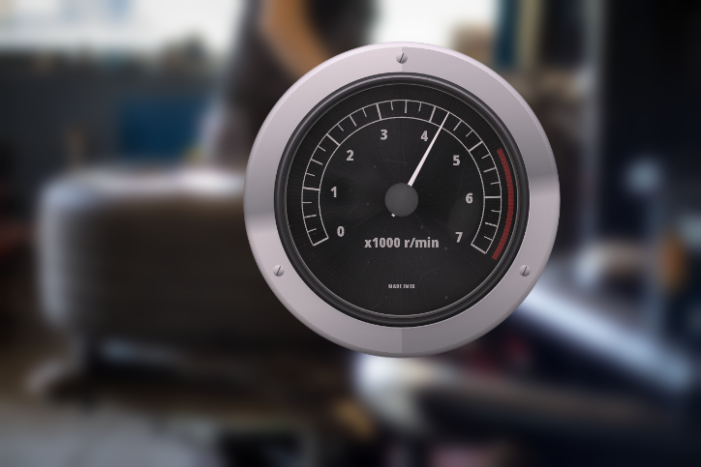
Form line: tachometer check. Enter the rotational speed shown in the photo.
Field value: 4250 rpm
